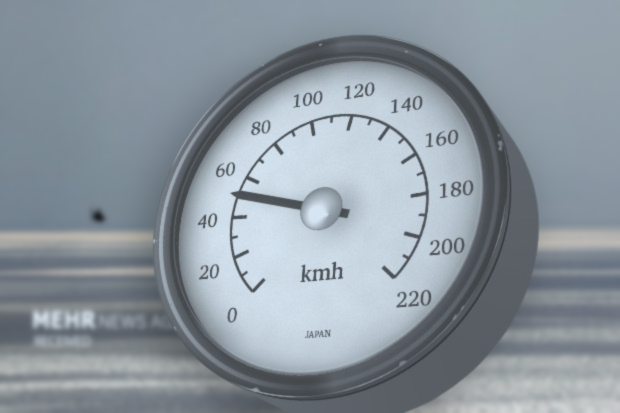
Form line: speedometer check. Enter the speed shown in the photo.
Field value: 50 km/h
